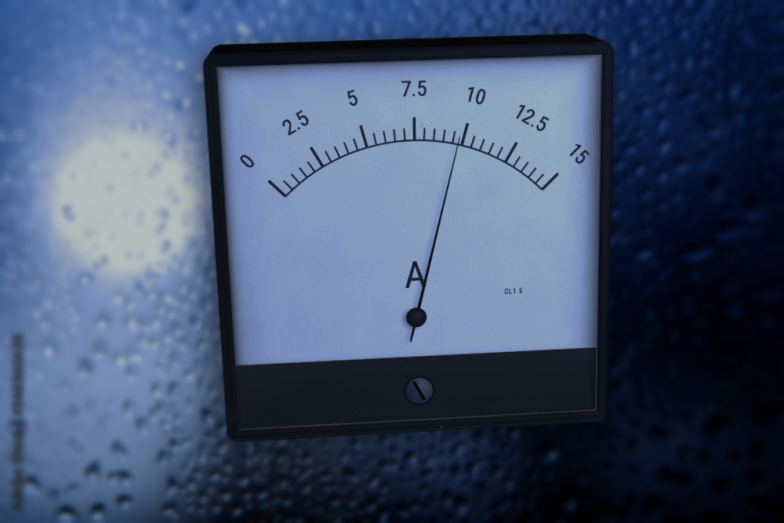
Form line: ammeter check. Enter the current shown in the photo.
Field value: 9.75 A
